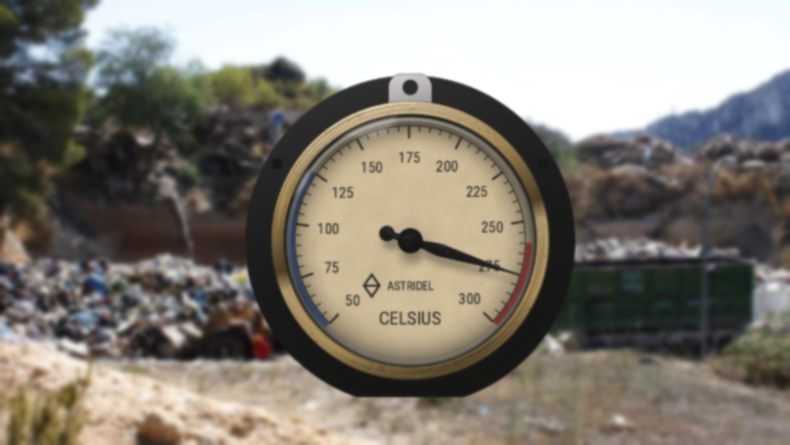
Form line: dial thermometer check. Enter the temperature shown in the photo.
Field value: 275 °C
